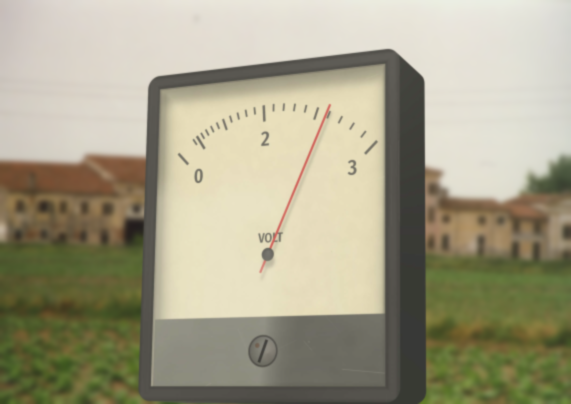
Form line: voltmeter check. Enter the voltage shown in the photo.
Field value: 2.6 V
